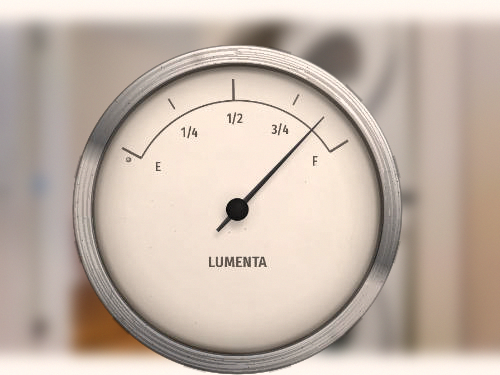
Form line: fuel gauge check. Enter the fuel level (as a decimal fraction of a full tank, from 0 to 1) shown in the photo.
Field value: 0.875
